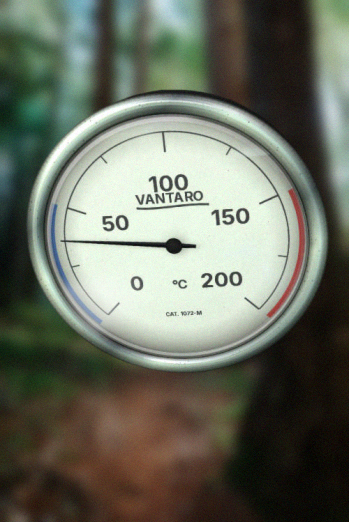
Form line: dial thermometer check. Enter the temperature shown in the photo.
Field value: 37.5 °C
